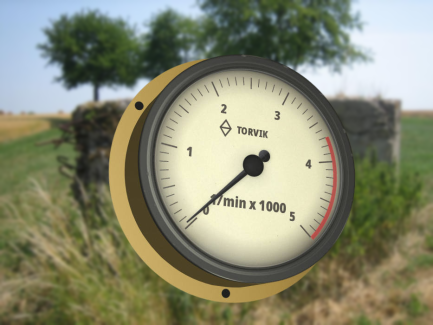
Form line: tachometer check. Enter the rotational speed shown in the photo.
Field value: 50 rpm
